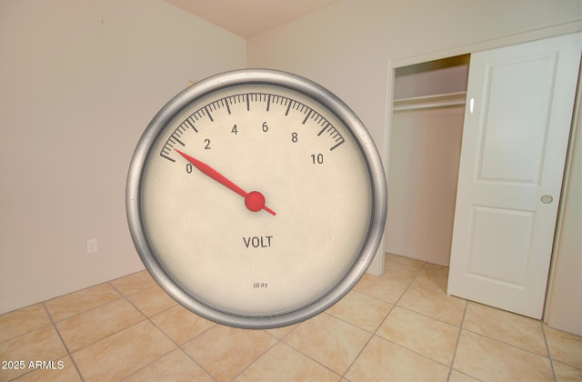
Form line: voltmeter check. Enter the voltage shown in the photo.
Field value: 0.6 V
